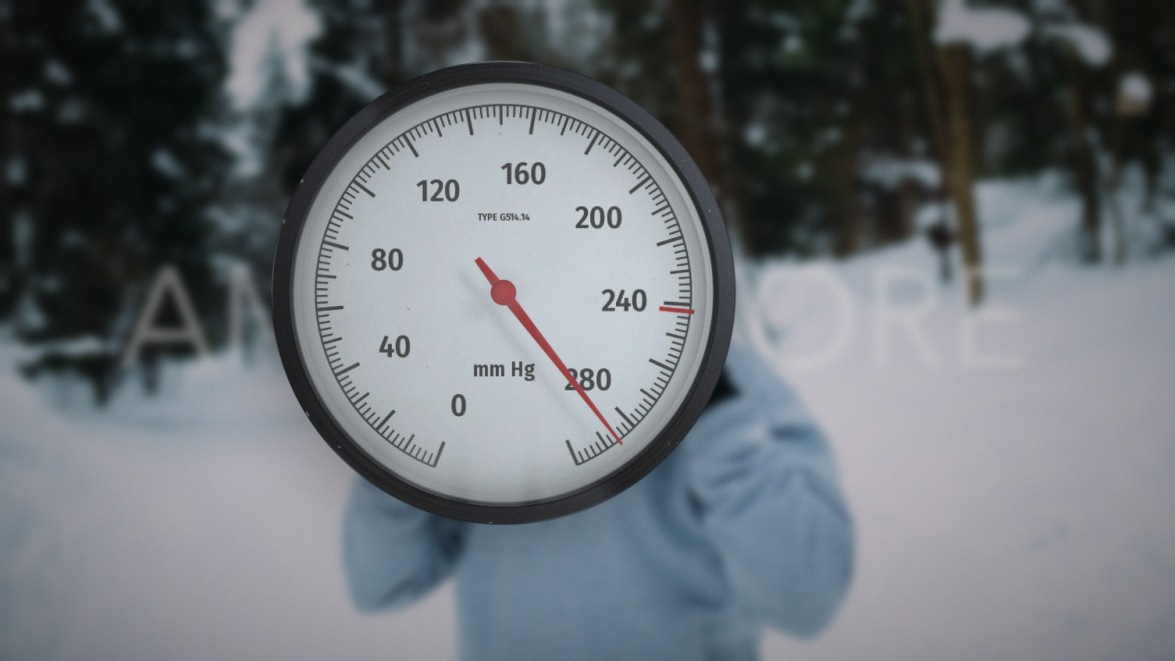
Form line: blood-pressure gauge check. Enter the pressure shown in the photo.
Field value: 286 mmHg
